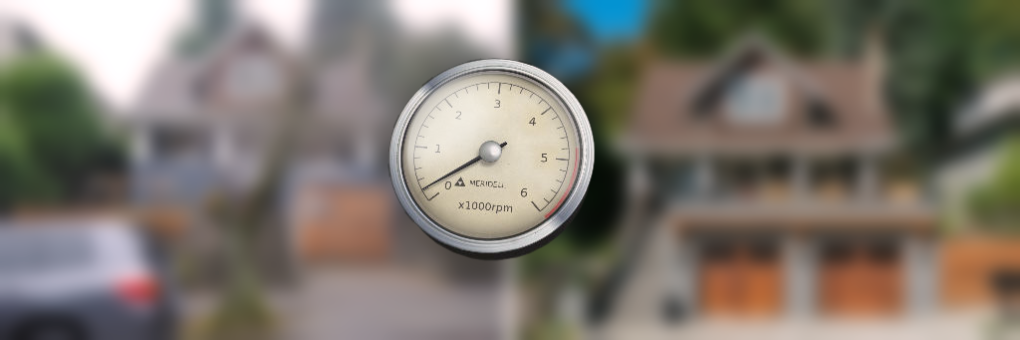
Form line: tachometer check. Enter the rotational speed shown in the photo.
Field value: 200 rpm
